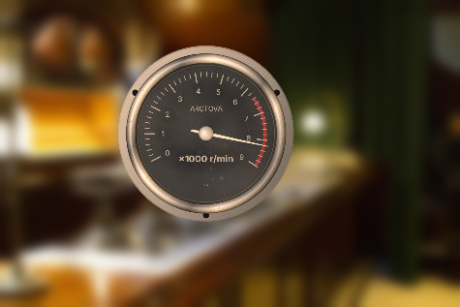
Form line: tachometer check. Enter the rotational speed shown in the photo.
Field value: 8200 rpm
